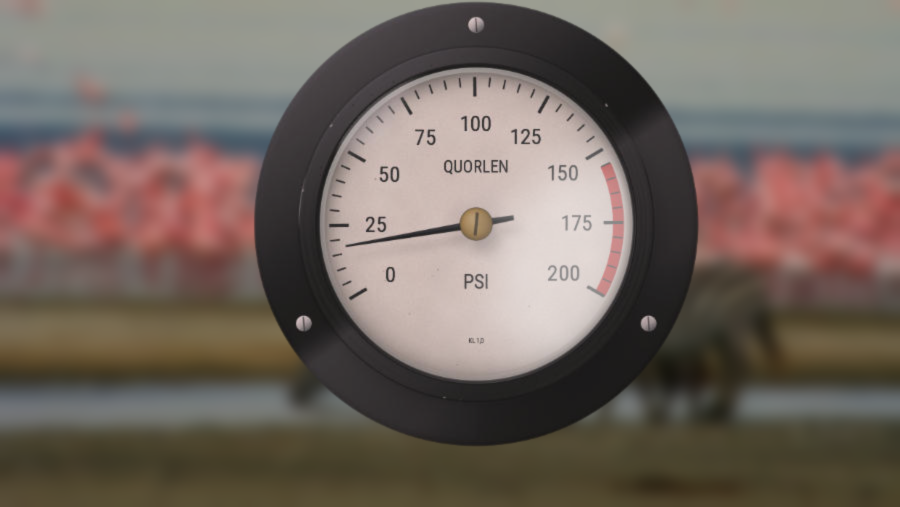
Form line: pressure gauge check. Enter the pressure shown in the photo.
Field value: 17.5 psi
